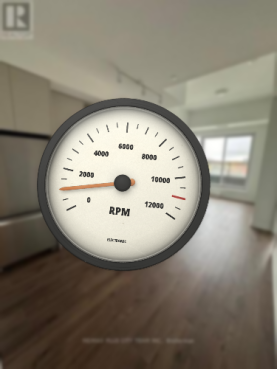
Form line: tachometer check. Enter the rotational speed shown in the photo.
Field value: 1000 rpm
